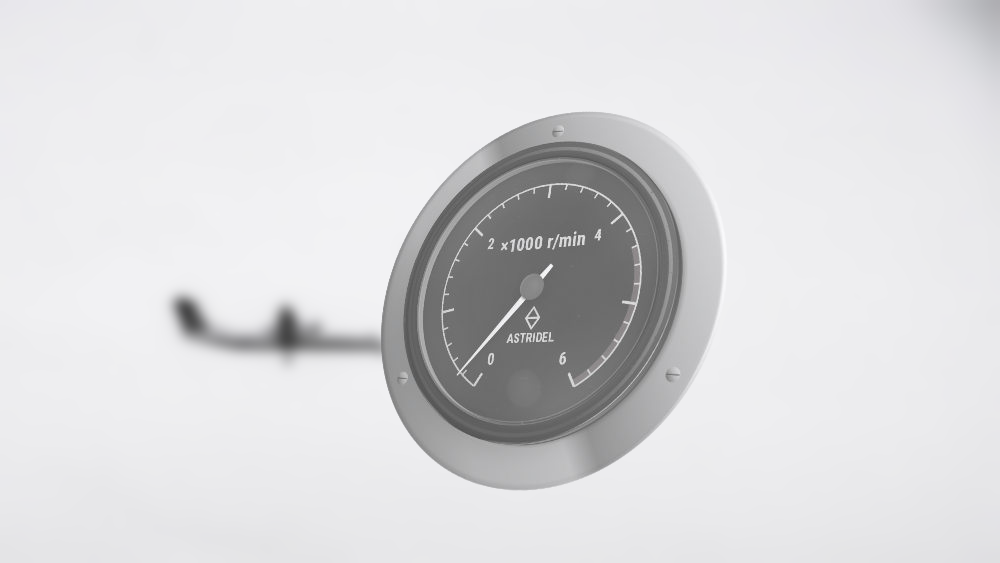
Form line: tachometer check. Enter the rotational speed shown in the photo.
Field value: 200 rpm
